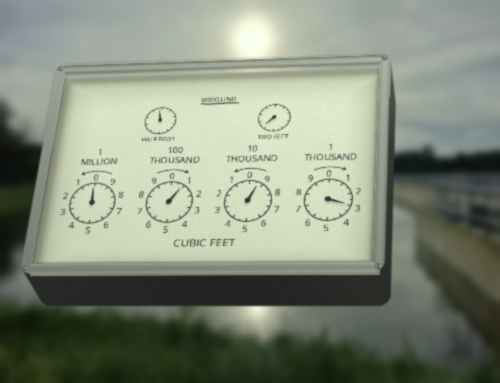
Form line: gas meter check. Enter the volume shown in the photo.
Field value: 9300 ft³
